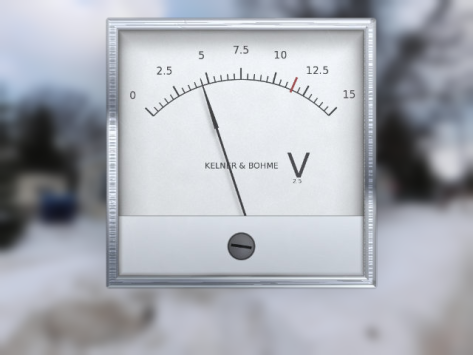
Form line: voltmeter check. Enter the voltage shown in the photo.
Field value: 4.5 V
